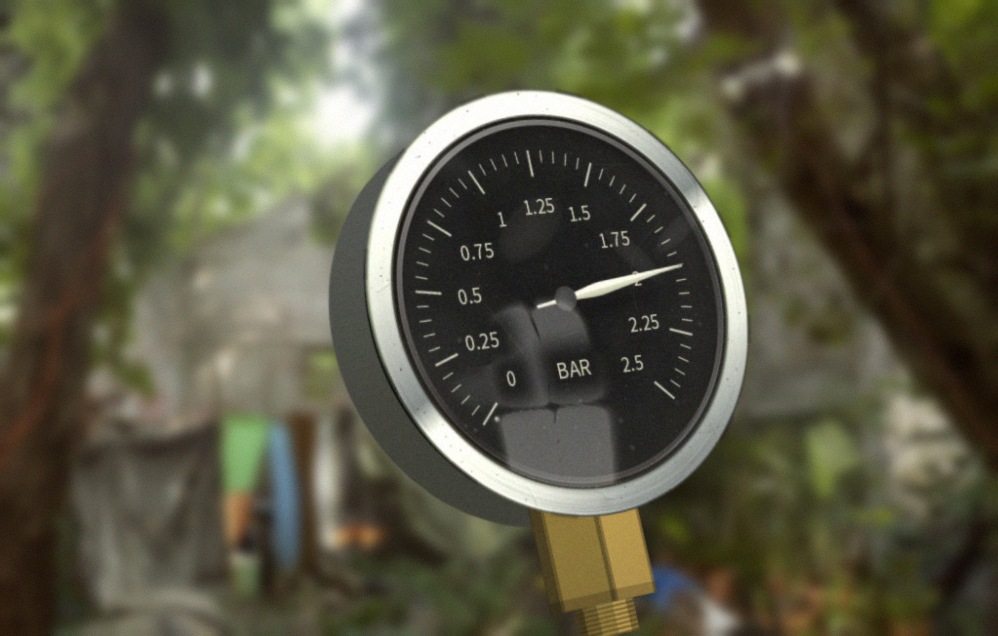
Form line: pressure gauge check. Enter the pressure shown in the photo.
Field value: 2 bar
